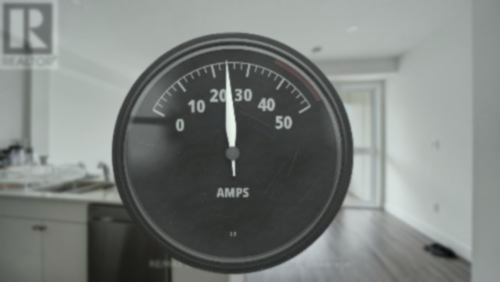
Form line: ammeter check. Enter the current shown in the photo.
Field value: 24 A
